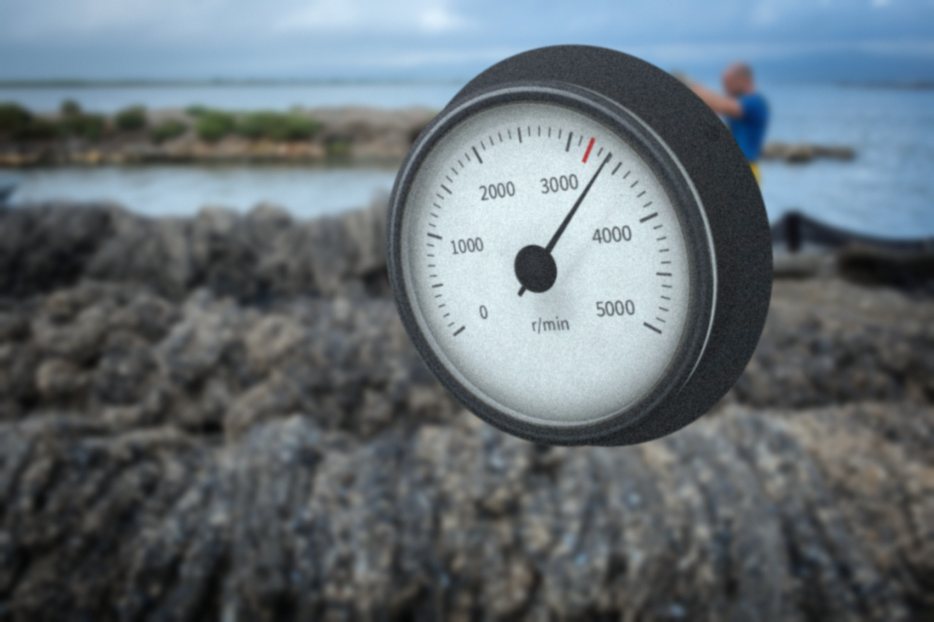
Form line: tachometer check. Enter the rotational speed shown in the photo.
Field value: 3400 rpm
